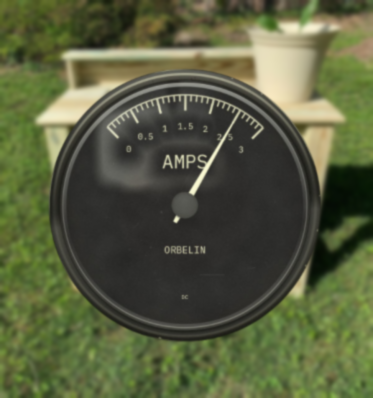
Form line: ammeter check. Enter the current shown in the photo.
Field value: 2.5 A
